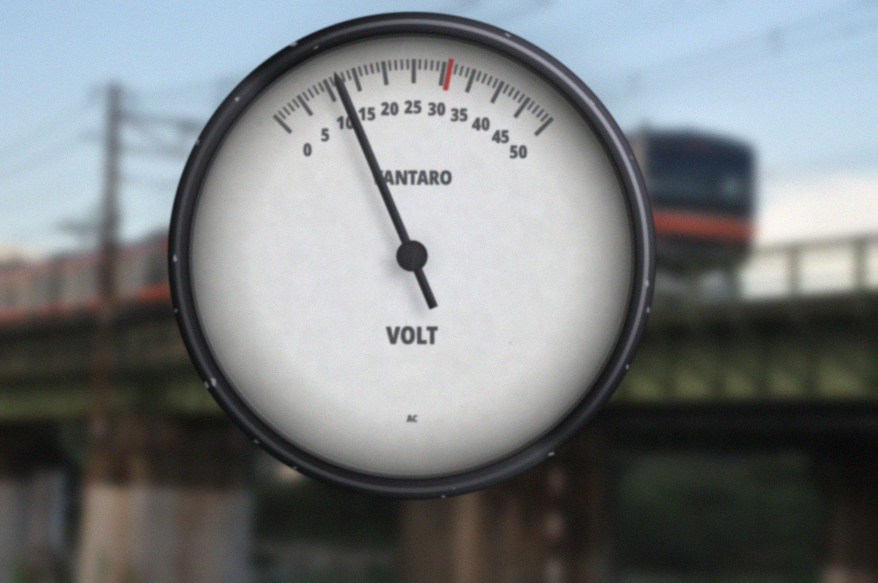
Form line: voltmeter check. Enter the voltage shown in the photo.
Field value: 12 V
